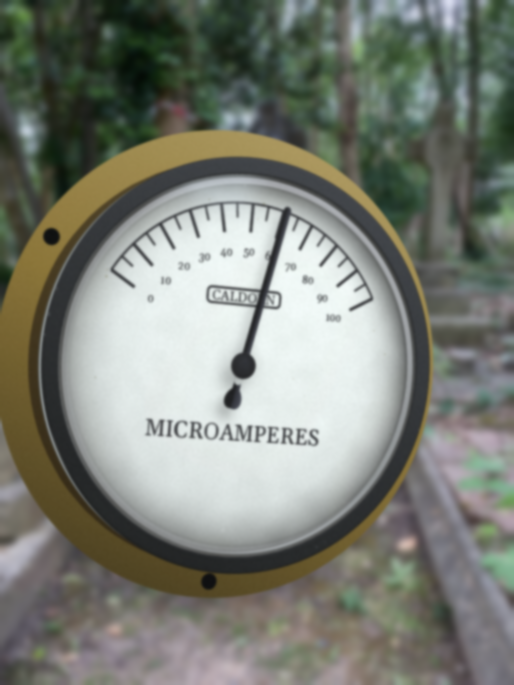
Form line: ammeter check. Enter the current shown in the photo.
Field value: 60 µA
